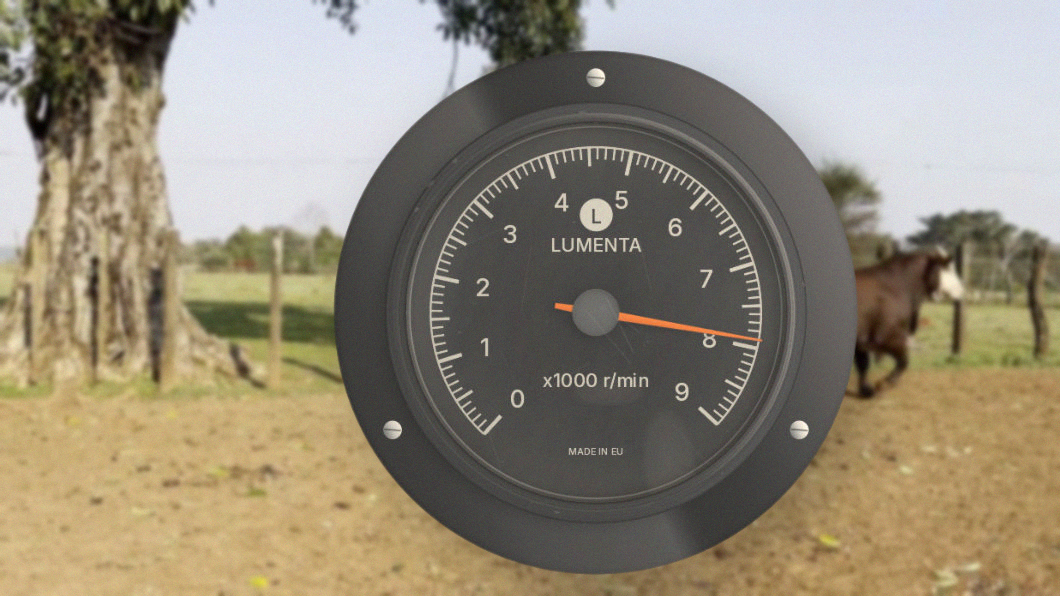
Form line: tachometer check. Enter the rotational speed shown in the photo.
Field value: 7900 rpm
